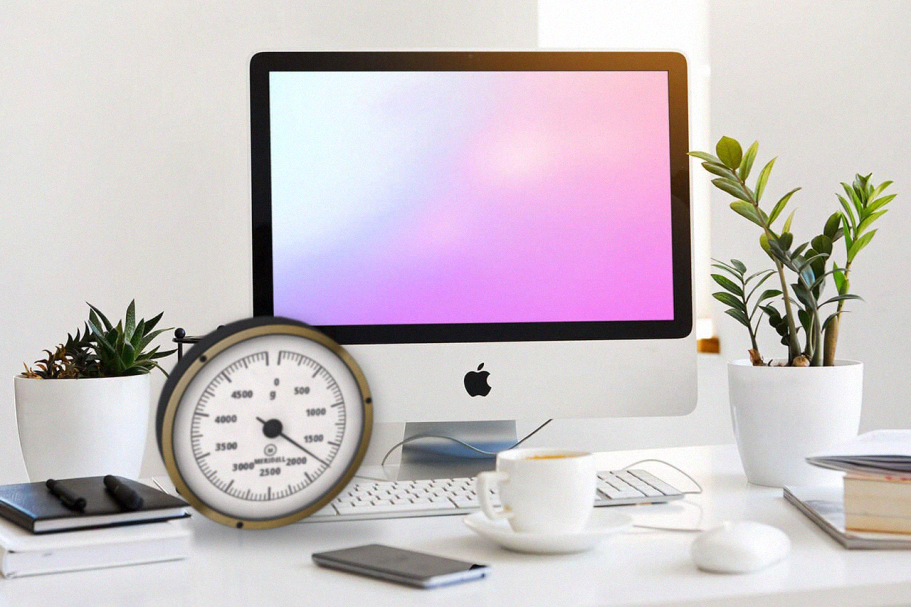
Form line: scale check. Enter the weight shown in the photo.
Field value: 1750 g
